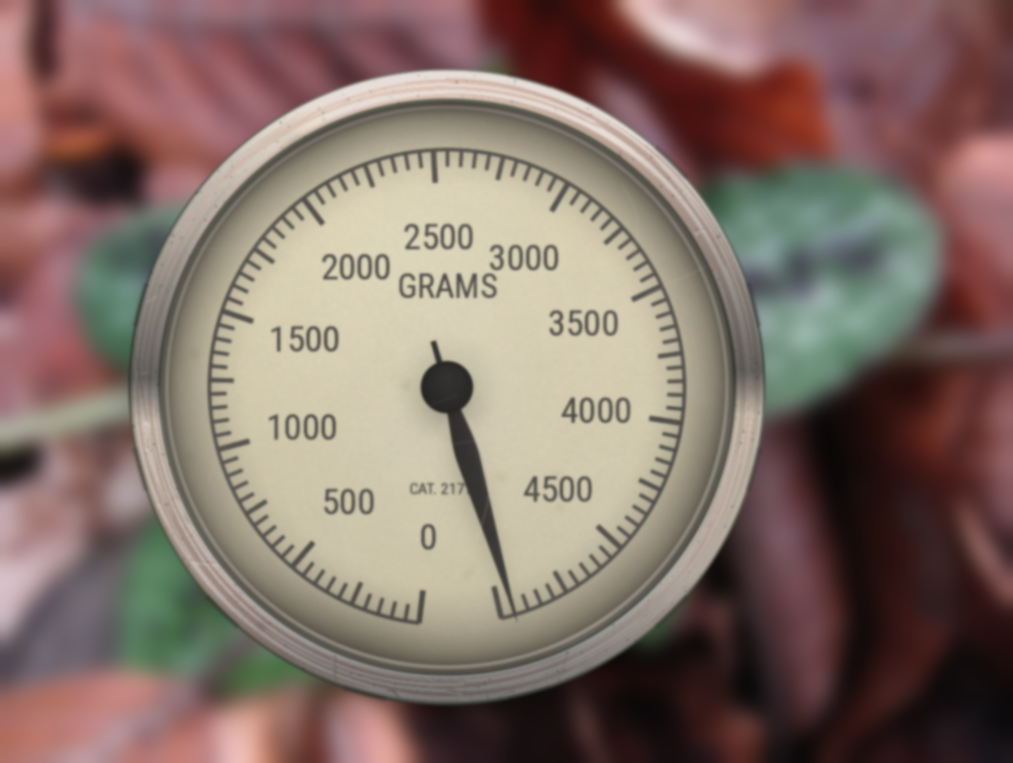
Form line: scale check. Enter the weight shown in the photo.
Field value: 4950 g
